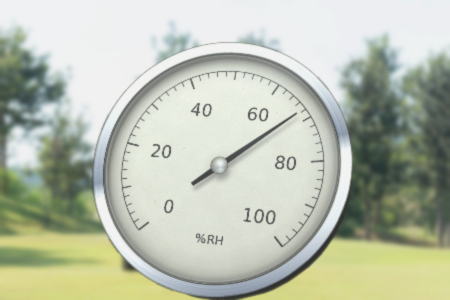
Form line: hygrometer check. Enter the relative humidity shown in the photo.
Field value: 68 %
